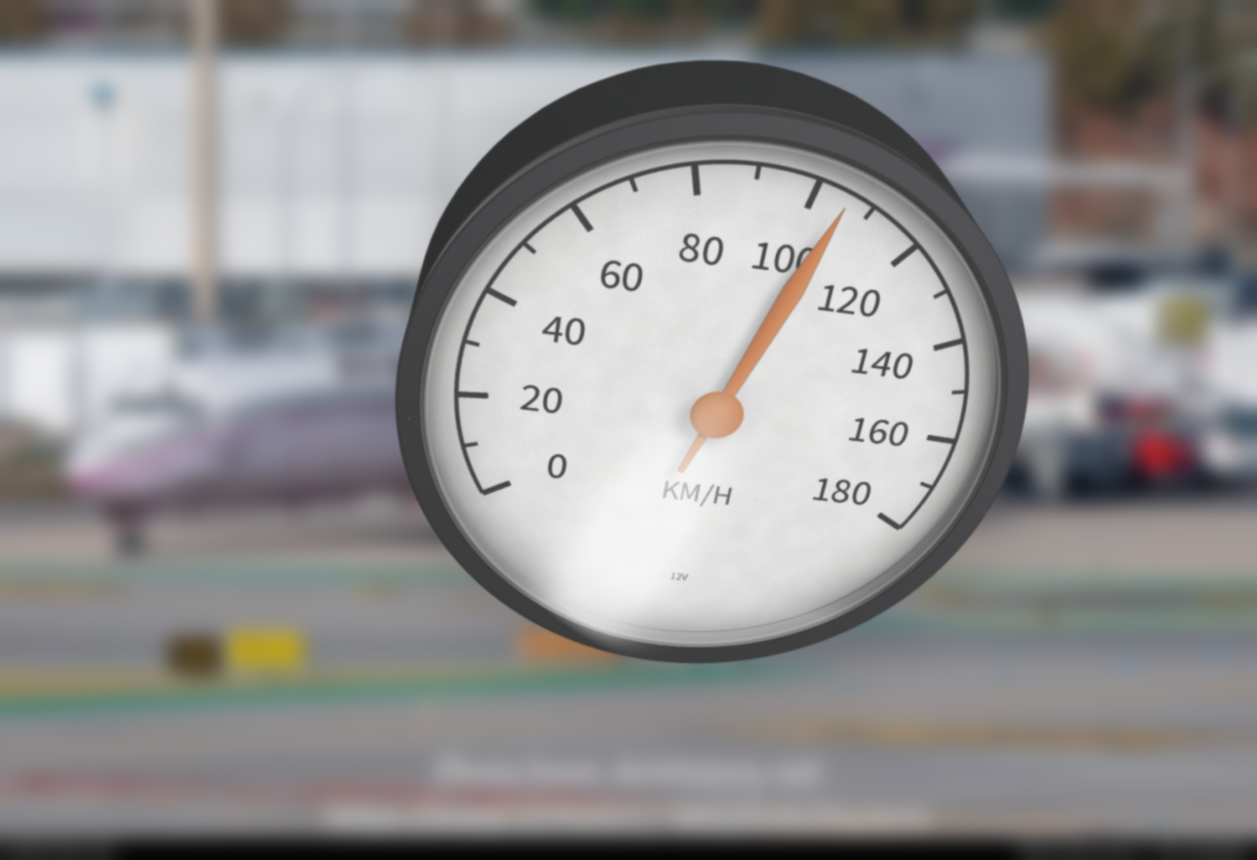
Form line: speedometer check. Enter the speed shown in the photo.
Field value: 105 km/h
